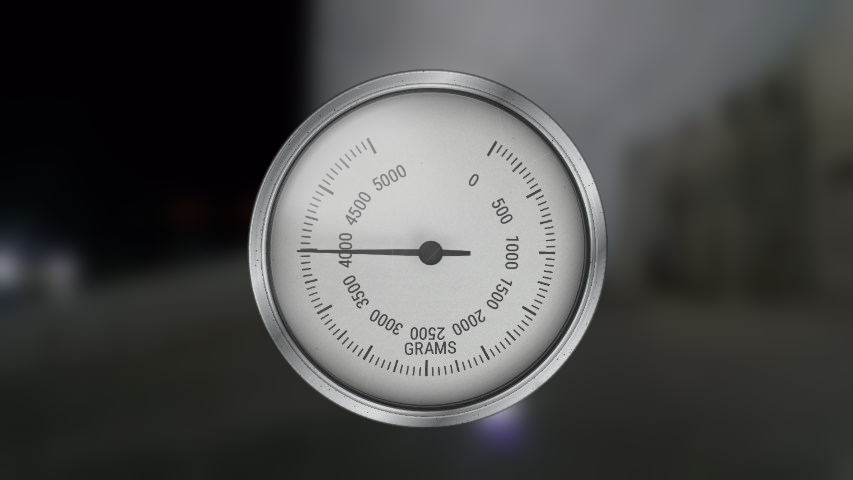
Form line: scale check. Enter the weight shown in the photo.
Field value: 4000 g
